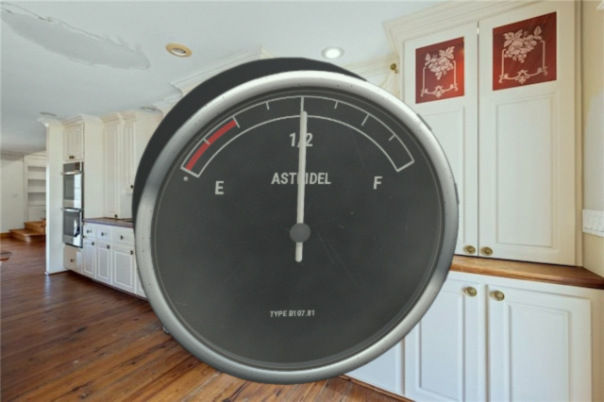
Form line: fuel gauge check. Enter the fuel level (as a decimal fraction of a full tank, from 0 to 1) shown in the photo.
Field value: 0.5
